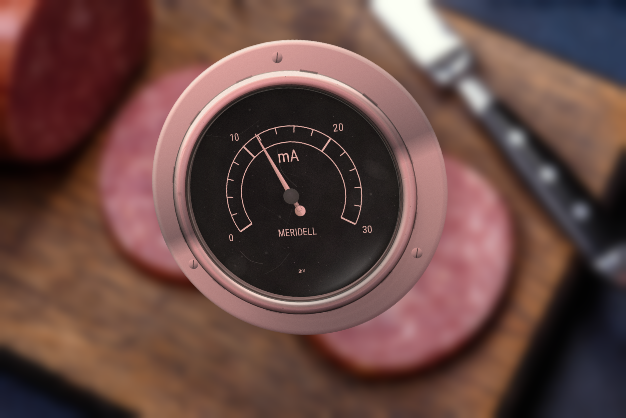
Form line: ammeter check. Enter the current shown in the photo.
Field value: 12 mA
